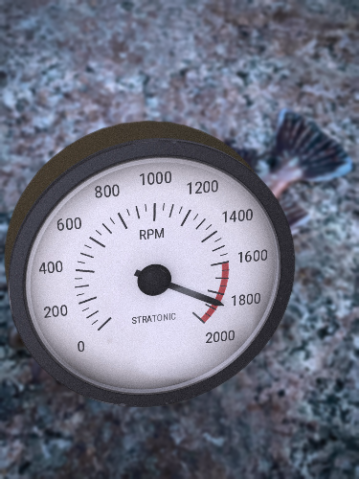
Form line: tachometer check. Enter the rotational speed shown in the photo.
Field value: 1850 rpm
